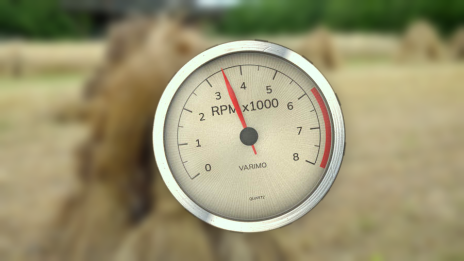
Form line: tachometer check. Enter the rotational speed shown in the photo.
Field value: 3500 rpm
